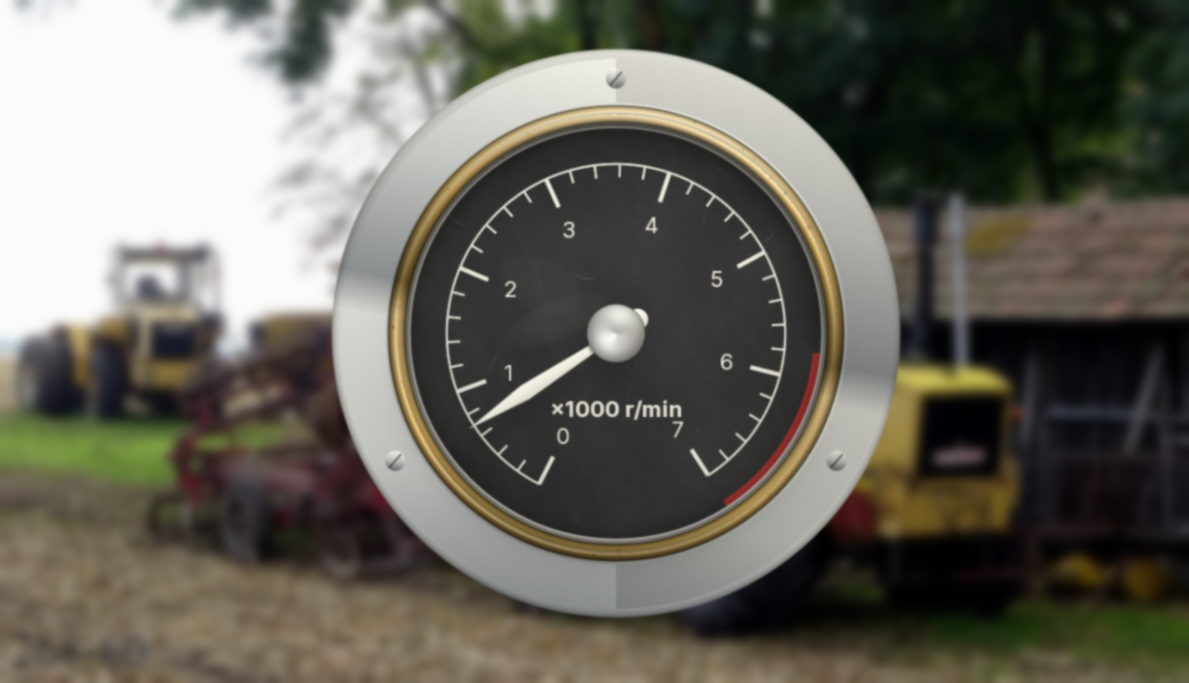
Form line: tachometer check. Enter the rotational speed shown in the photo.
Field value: 700 rpm
